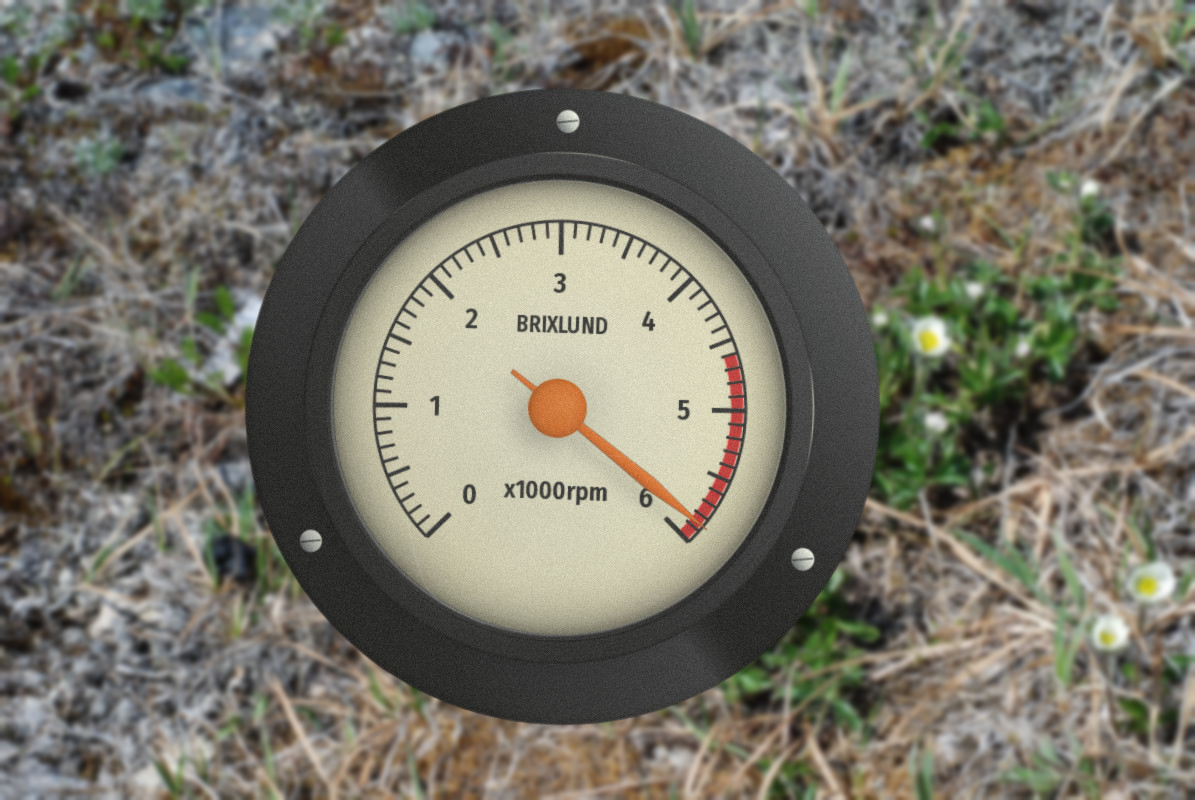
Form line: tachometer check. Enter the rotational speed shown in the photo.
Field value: 5850 rpm
